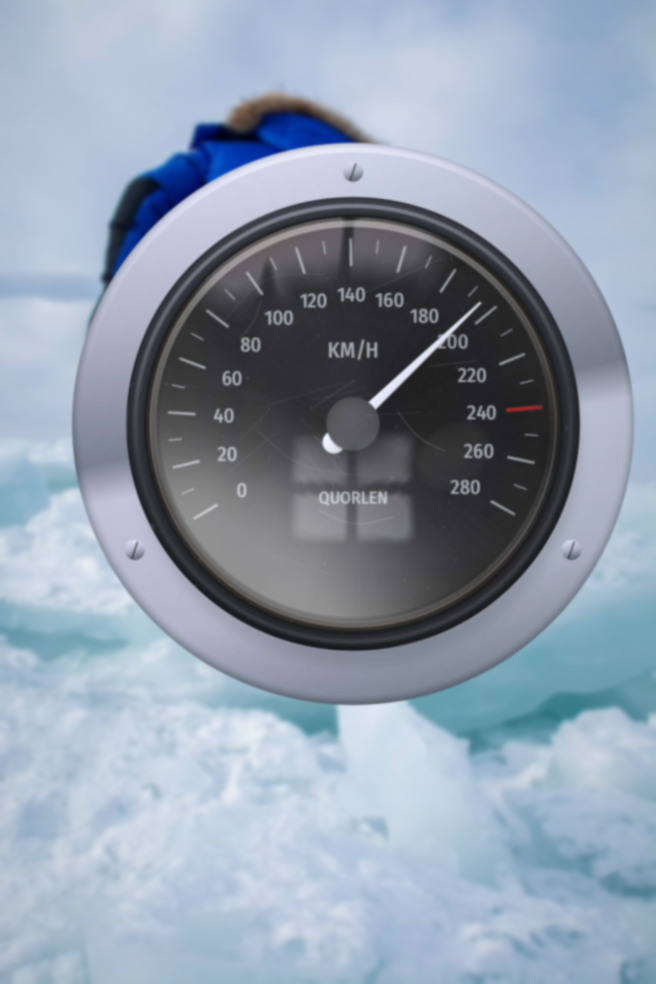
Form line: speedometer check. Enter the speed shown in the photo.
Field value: 195 km/h
